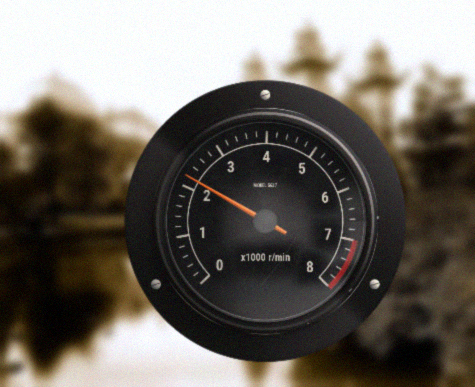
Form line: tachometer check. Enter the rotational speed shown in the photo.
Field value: 2200 rpm
